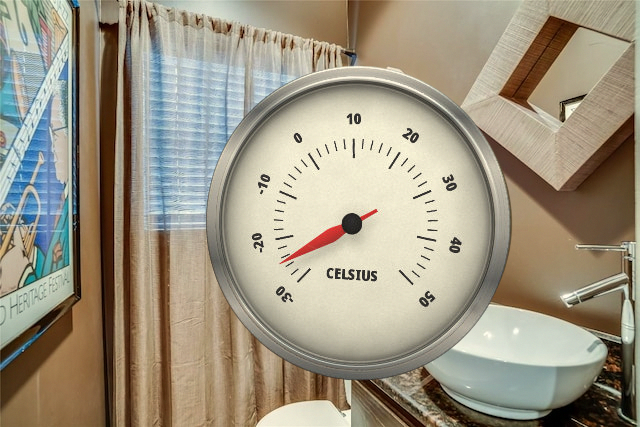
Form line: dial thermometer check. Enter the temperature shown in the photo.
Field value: -25 °C
